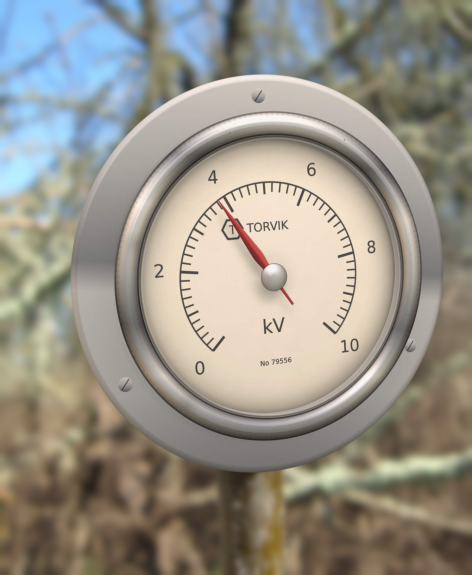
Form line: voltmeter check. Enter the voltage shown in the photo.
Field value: 3.8 kV
